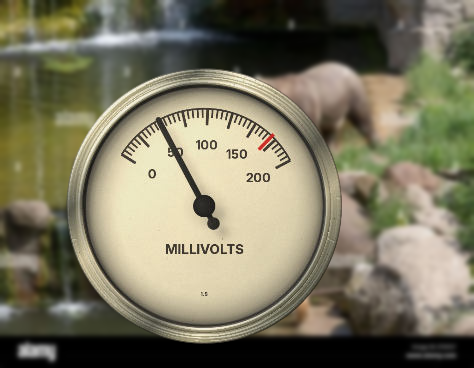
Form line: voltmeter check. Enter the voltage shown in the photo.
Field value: 50 mV
